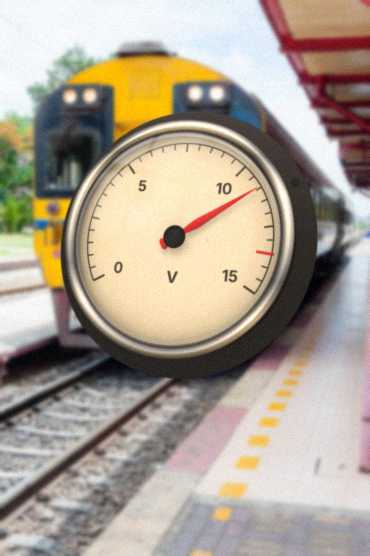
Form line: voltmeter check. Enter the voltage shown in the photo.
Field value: 11 V
